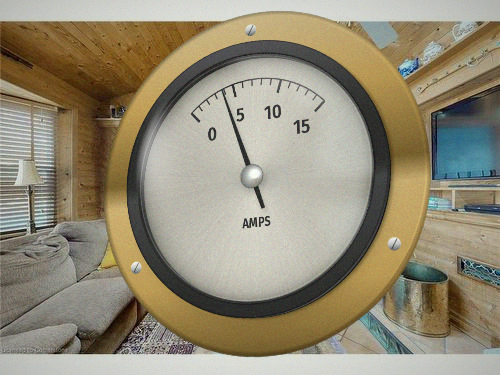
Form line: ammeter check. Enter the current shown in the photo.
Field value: 4 A
